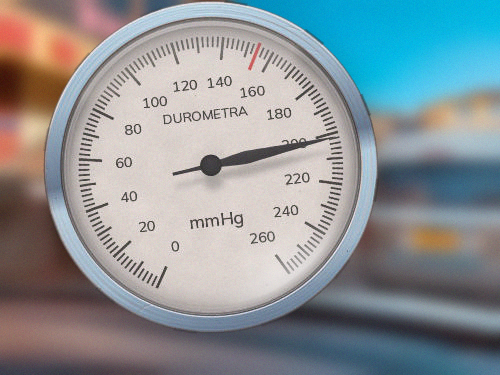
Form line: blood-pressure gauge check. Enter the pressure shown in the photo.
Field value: 202 mmHg
